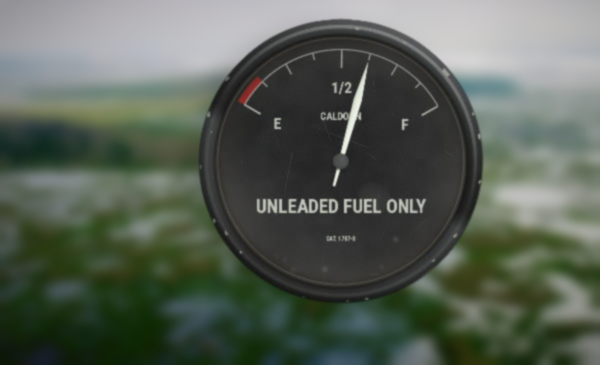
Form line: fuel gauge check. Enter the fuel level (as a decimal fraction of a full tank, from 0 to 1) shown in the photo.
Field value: 0.625
